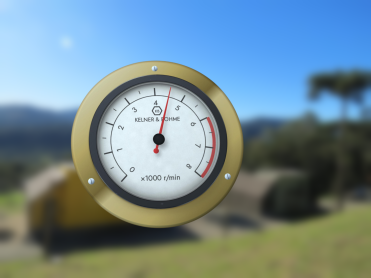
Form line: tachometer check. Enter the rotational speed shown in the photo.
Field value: 4500 rpm
